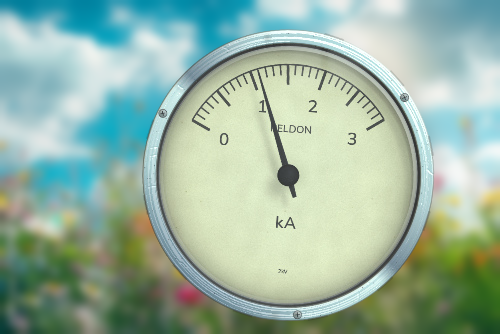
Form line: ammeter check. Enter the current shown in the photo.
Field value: 1.1 kA
